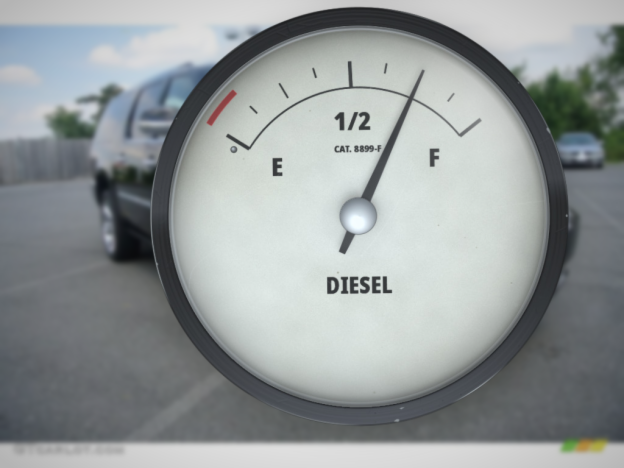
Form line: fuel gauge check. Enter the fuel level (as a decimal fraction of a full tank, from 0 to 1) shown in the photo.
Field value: 0.75
